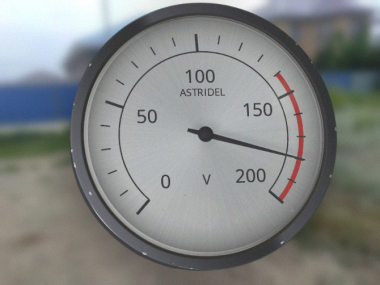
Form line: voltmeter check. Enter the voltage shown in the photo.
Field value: 180 V
